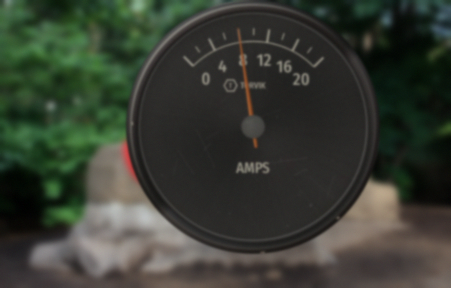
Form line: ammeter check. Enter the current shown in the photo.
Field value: 8 A
